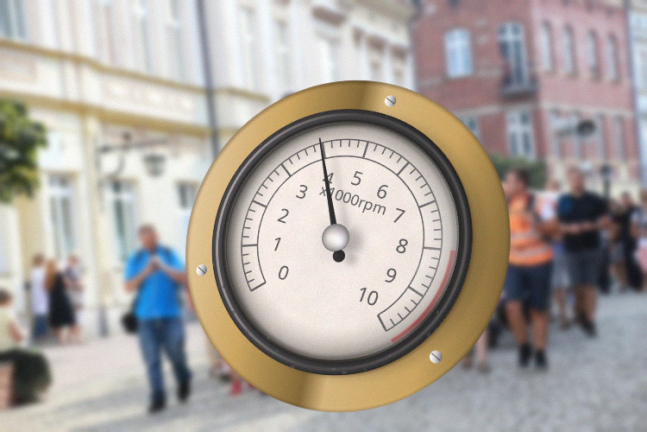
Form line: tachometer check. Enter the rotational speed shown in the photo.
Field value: 4000 rpm
